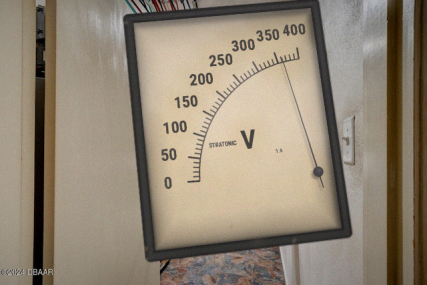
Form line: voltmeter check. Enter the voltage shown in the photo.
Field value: 360 V
